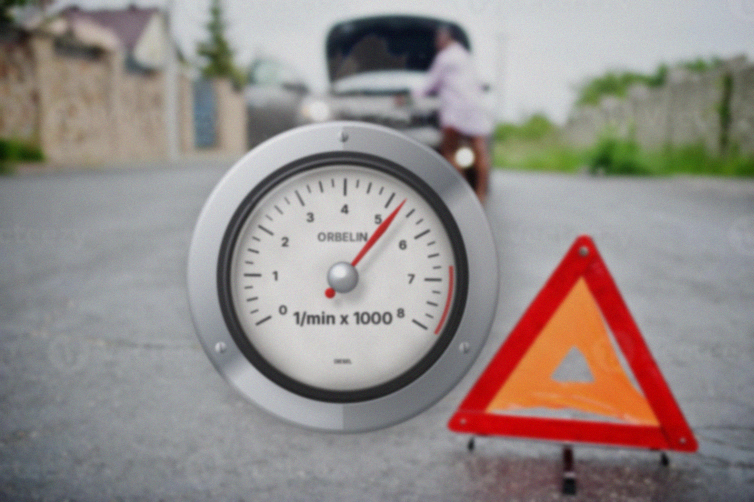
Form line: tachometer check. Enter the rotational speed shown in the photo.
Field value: 5250 rpm
